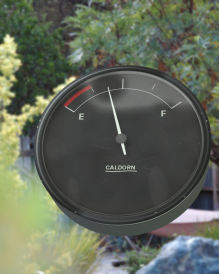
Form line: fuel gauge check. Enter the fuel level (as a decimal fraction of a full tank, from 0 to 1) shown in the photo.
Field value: 0.375
